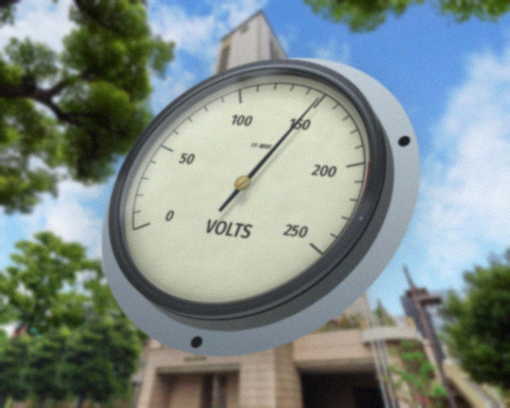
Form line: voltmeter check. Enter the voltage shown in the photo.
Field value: 150 V
